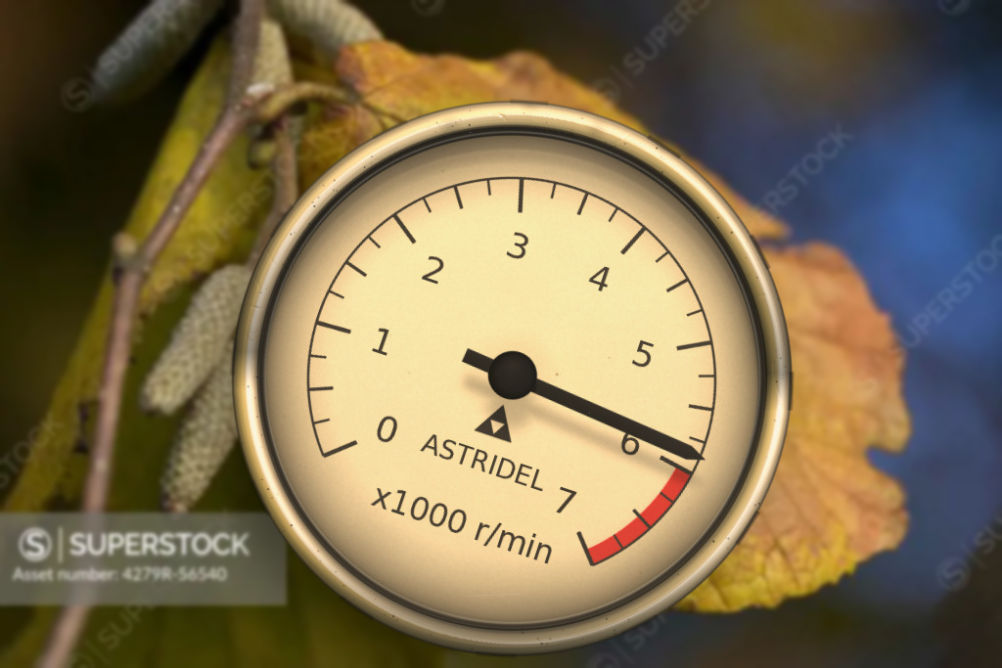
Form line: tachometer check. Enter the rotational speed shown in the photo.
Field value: 5875 rpm
